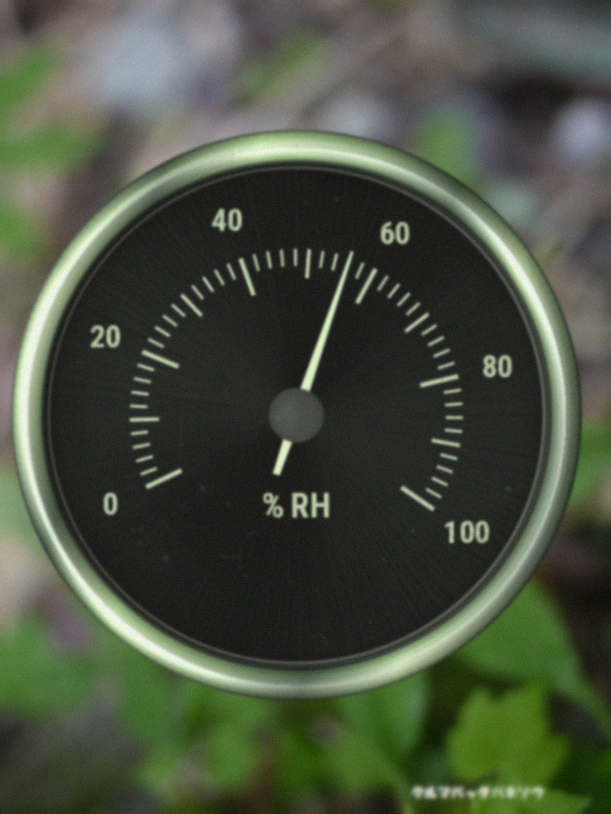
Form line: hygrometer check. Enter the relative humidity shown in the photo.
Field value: 56 %
